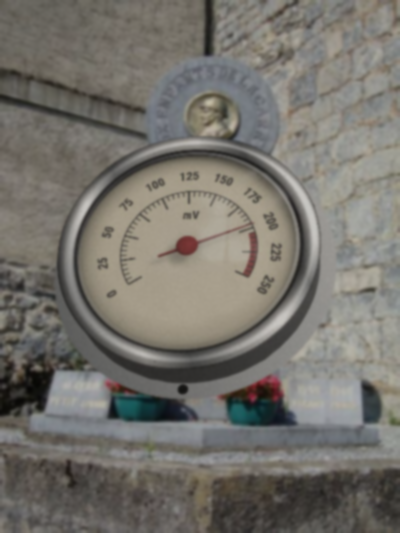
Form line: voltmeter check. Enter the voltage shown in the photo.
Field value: 200 mV
